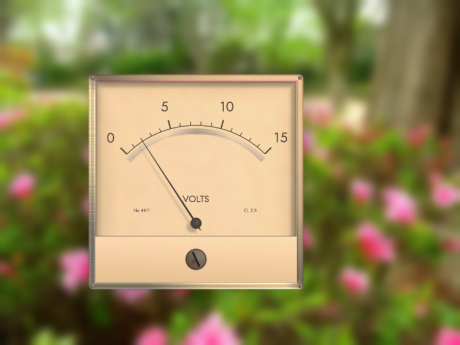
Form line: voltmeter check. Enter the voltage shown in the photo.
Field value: 2 V
